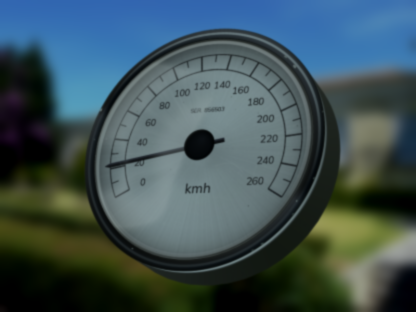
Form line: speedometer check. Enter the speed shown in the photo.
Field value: 20 km/h
